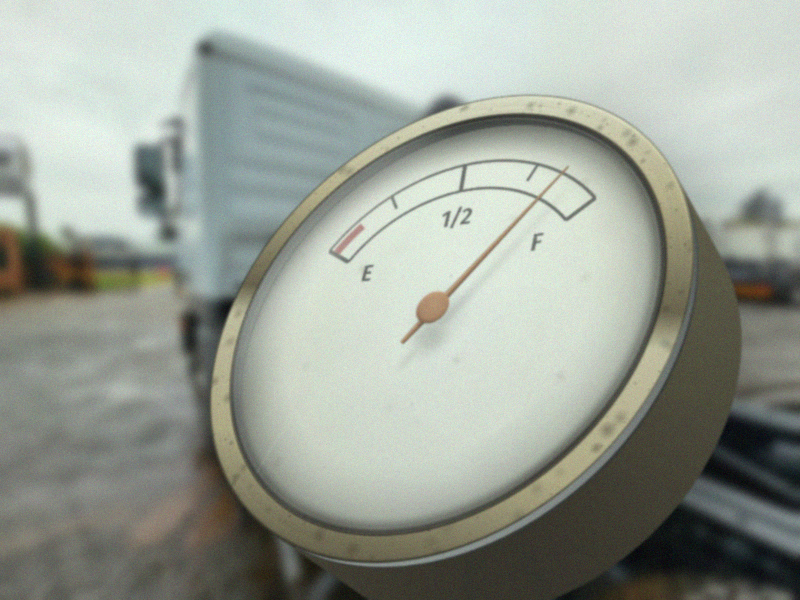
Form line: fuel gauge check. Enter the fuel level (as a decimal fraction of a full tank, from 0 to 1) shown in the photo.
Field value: 0.875
